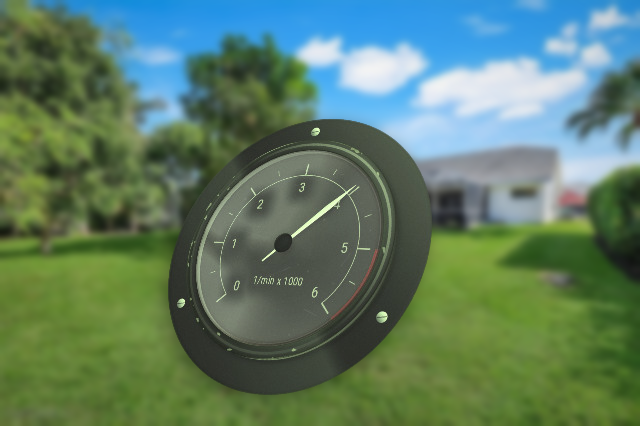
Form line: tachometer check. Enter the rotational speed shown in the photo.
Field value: 4000 rpm
